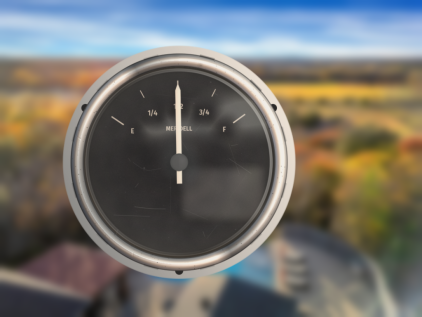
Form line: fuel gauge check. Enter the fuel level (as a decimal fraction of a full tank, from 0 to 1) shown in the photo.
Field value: 0.5
